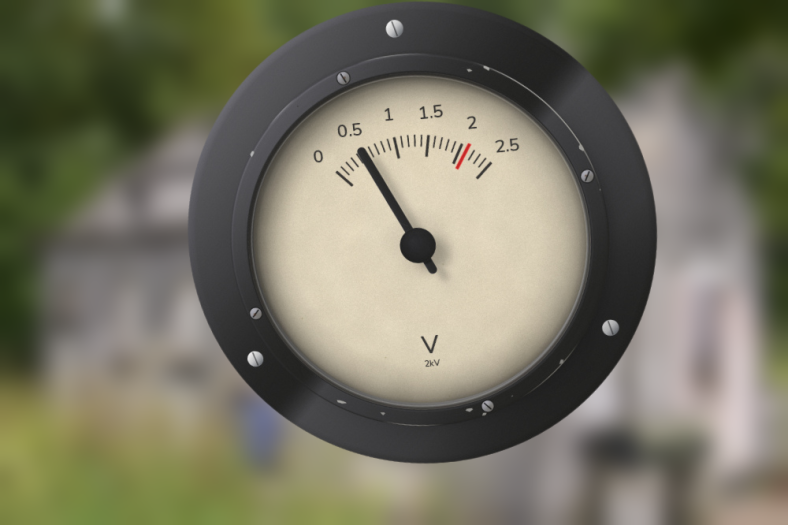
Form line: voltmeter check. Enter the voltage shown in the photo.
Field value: 0.5 V
